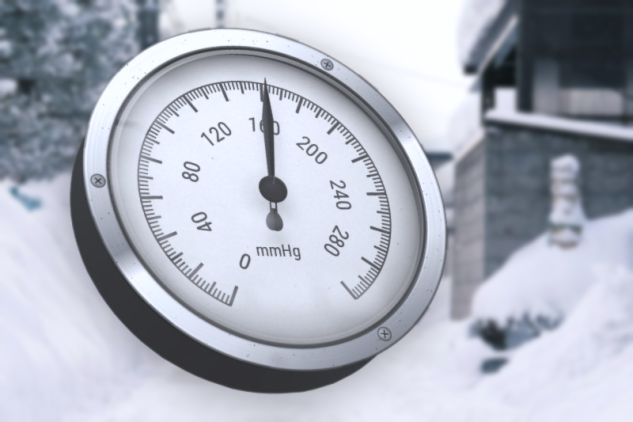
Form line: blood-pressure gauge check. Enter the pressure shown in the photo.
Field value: 160 mmHg
